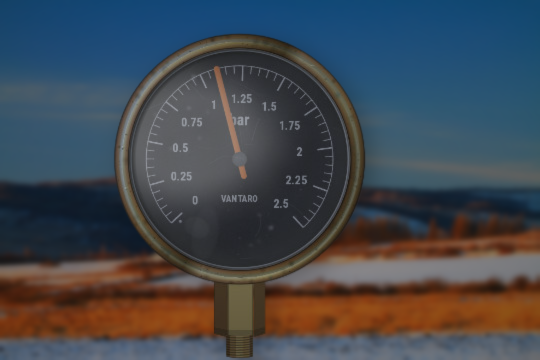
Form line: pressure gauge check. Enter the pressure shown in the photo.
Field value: 1.1 bar
